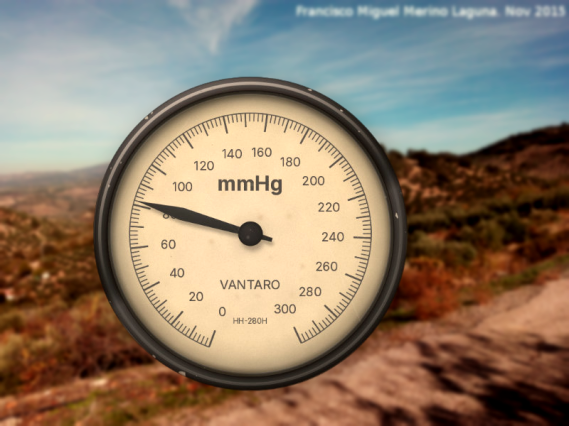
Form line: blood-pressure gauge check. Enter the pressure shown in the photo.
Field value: 82 mmHg
